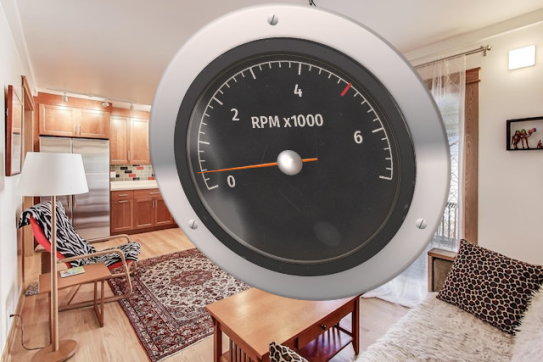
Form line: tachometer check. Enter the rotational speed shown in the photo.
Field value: 400 rpm
